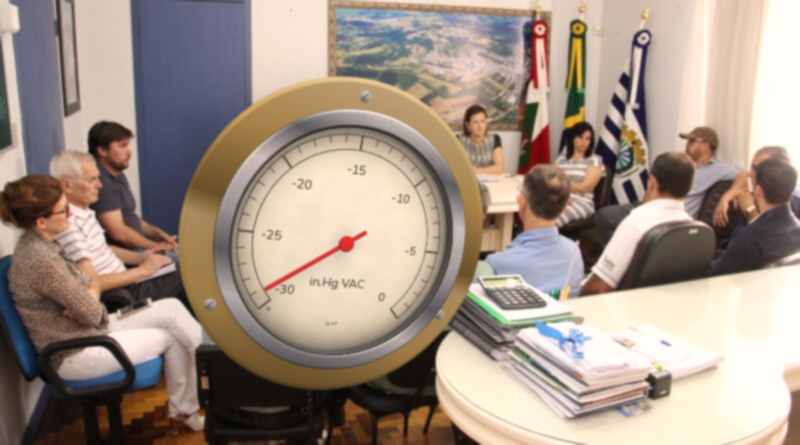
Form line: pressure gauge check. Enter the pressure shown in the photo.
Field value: -29 inHg
